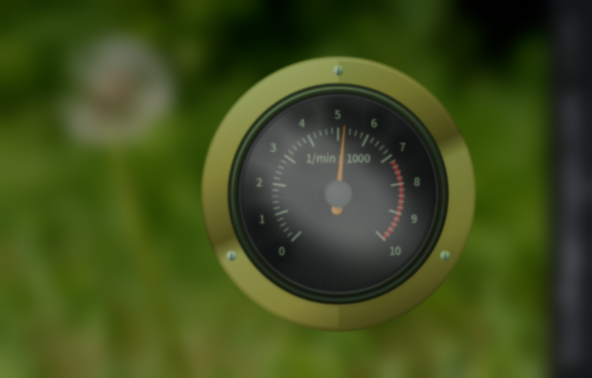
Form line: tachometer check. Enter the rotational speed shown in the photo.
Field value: 5200 rpm
